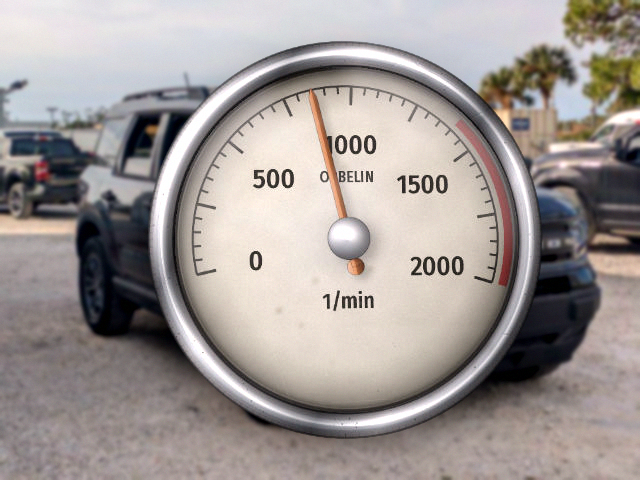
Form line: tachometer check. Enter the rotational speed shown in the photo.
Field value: 850 rpm
